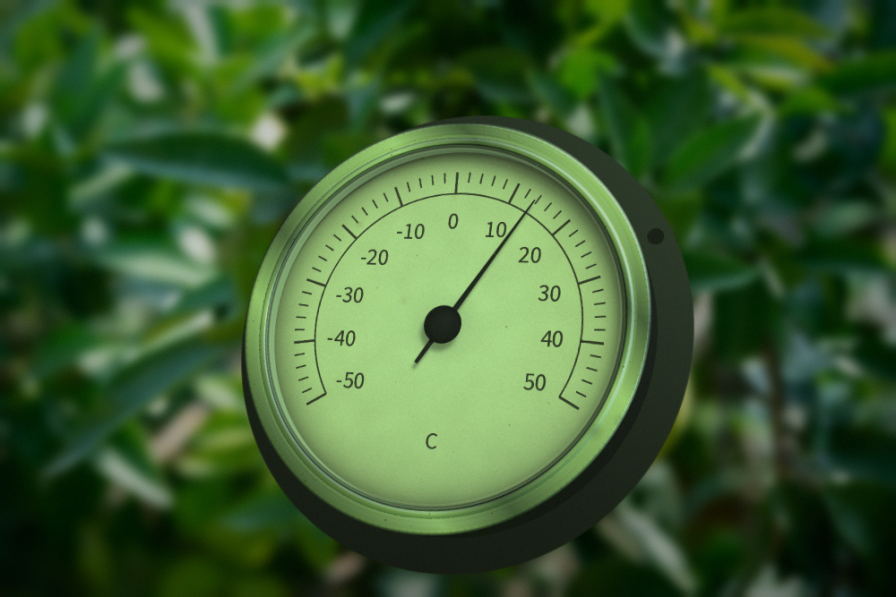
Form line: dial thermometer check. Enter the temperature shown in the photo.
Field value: 14 °C
